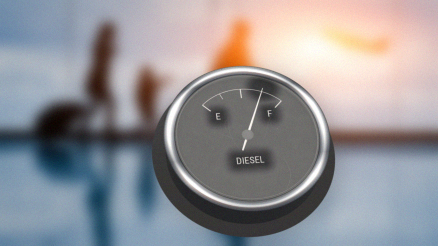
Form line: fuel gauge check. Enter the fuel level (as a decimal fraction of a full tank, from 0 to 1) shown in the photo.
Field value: 0.75
